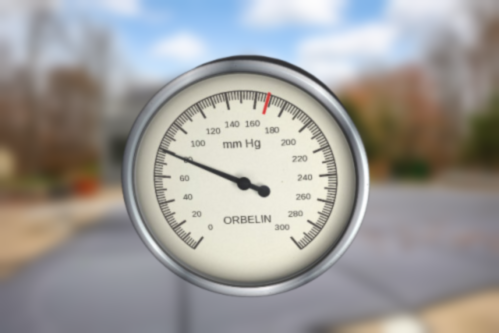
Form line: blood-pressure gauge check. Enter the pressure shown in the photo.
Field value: 80 mmHg
